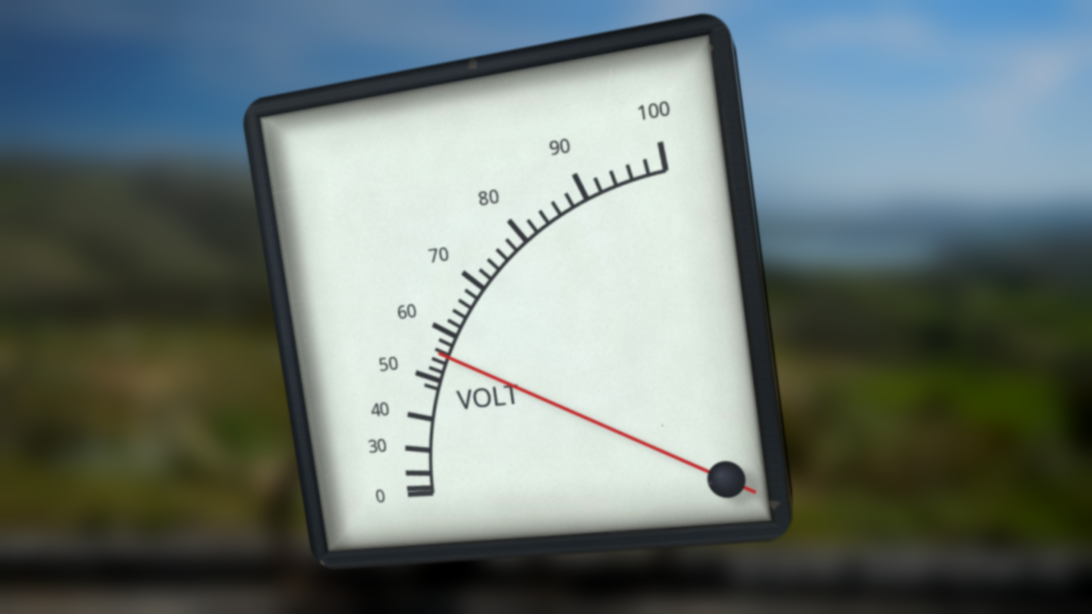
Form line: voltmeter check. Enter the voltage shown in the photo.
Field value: 56 V
